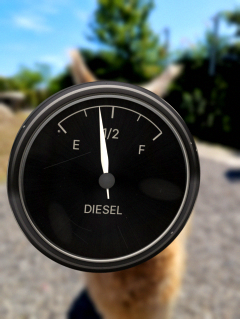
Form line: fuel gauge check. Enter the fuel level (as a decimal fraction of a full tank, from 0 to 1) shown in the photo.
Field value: 0.375
